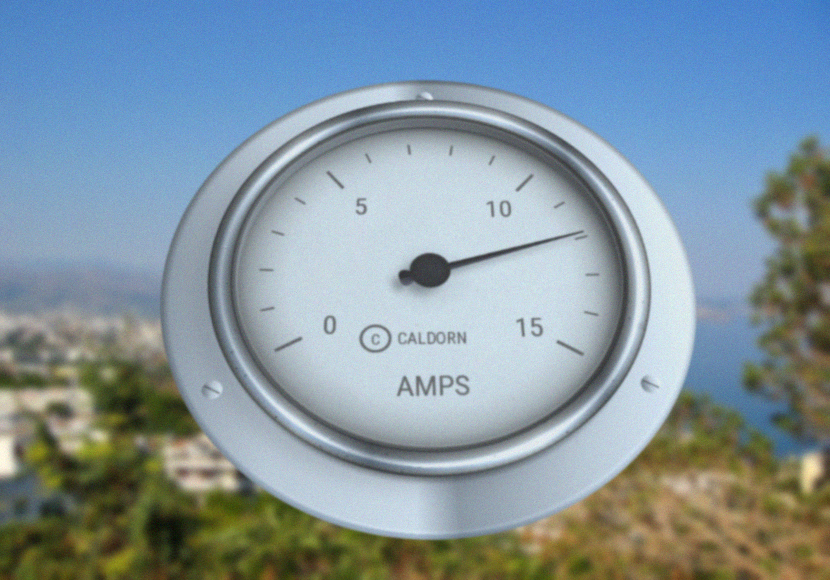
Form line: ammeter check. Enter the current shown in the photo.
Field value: 12 A
